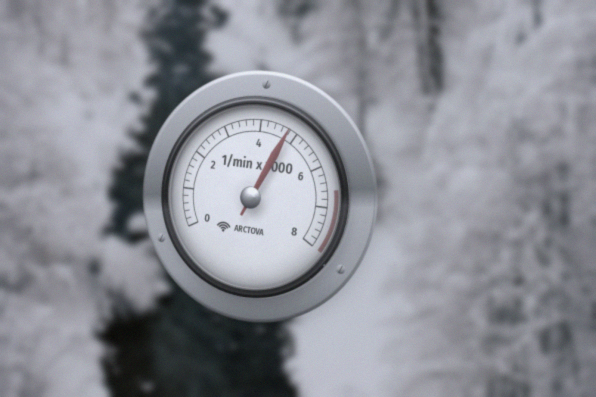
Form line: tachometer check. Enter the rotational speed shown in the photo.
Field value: 4800 rpm
